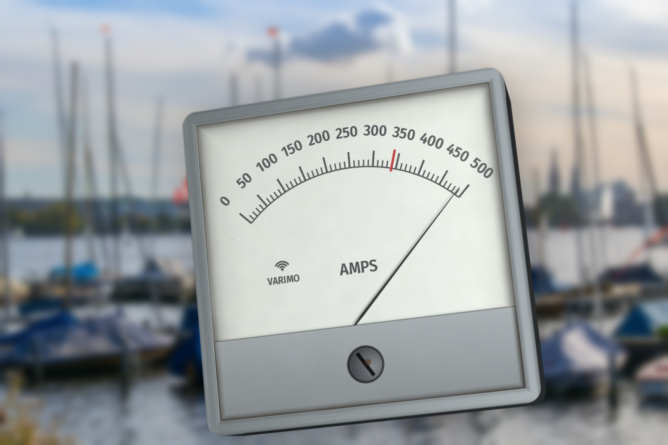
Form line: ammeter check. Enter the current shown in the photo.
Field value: 490 A
